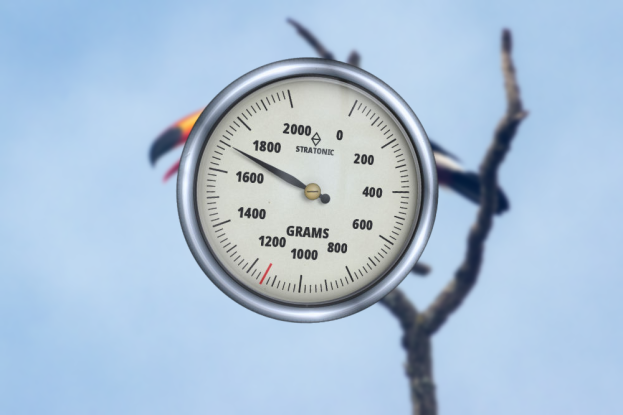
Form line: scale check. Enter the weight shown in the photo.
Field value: 1700 g
